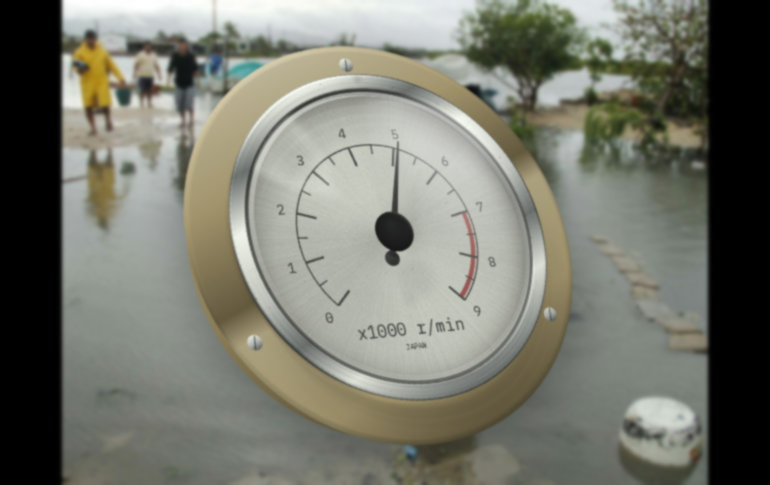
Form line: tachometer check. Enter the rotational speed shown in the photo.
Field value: 5000 rpm
